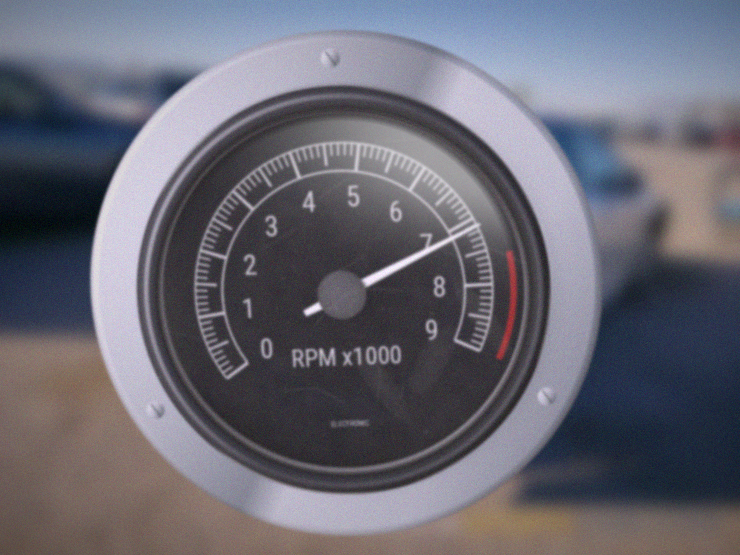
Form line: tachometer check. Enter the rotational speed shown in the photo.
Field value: 7100 rpm
